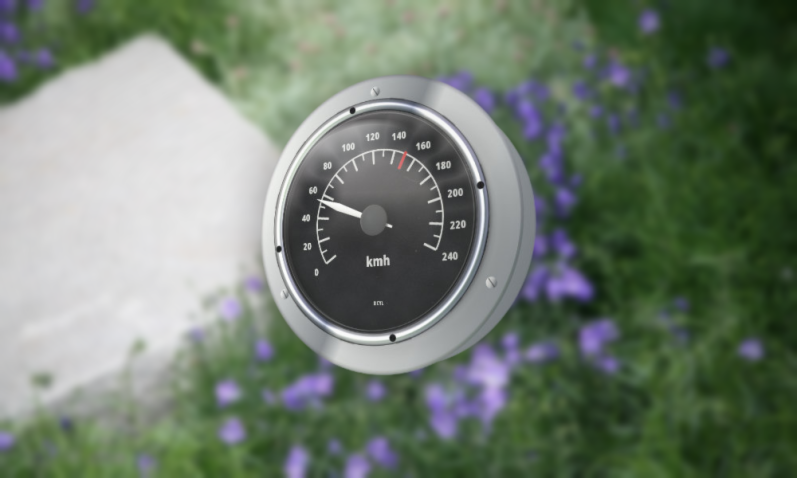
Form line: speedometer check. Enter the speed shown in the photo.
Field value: 55 km/h
